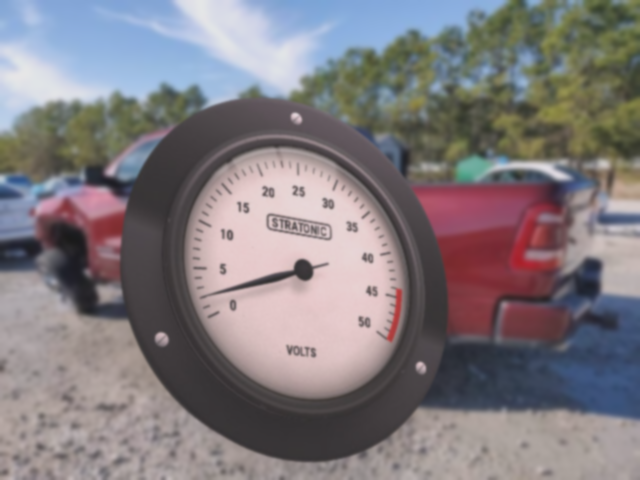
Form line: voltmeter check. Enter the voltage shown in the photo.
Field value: 2 V
